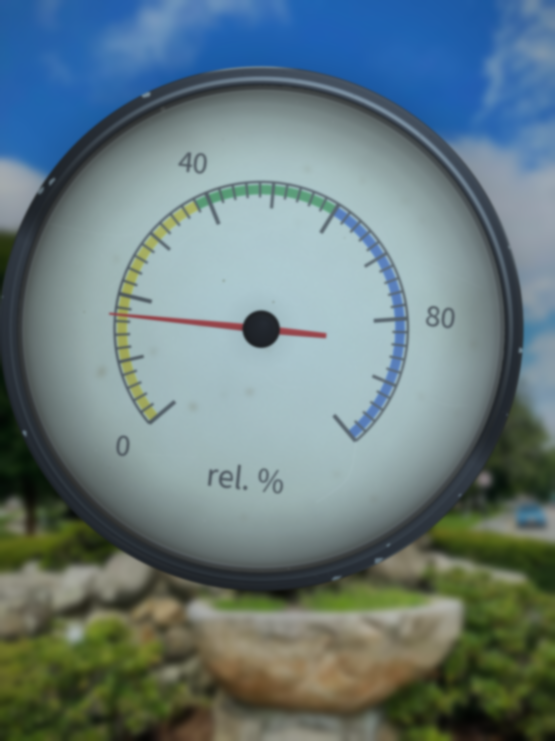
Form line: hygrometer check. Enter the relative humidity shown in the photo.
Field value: 17 %
